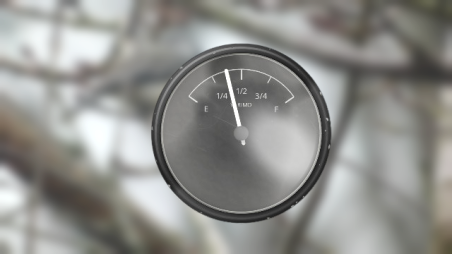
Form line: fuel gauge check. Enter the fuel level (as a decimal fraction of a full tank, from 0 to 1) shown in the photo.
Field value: 0.375
